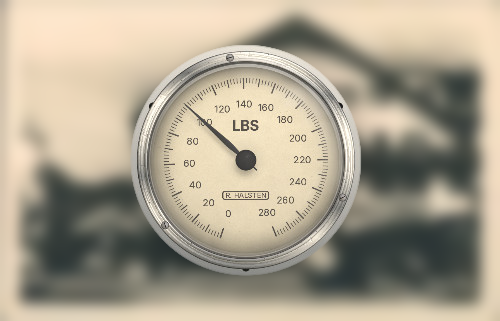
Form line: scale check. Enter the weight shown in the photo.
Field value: 100 lb
